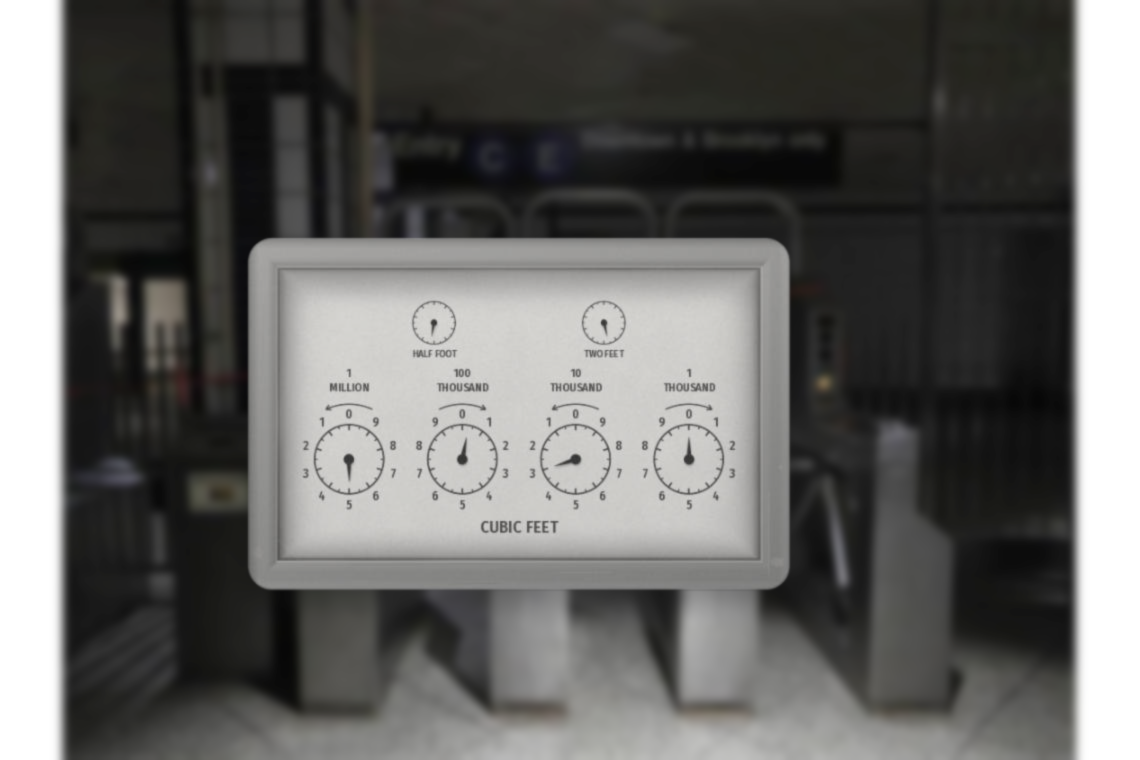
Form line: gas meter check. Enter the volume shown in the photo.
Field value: 503000 ft³
